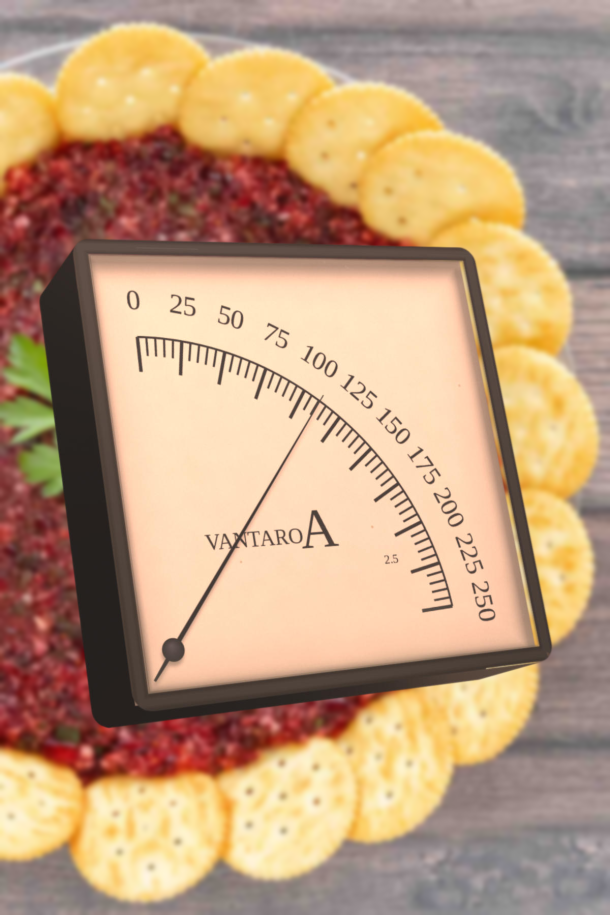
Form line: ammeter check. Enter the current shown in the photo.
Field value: 110 A
